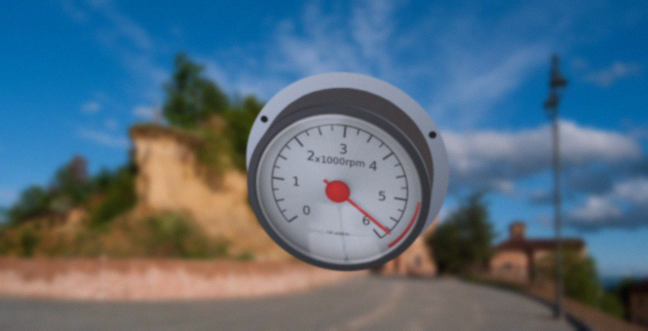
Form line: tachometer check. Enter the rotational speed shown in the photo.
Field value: 5750 rpm
